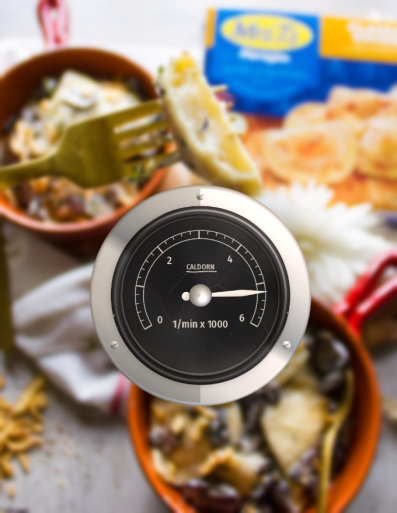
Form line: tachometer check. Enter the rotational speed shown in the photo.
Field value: 5200 rpm
